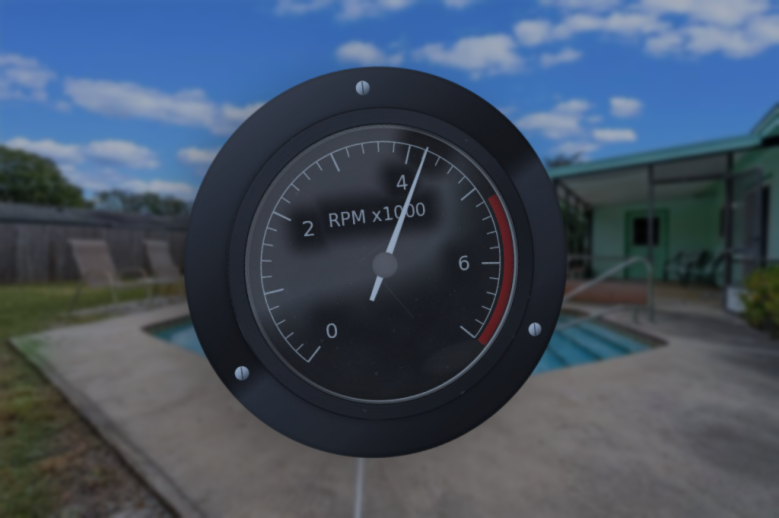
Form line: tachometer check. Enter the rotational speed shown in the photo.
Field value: 4200 rpm
